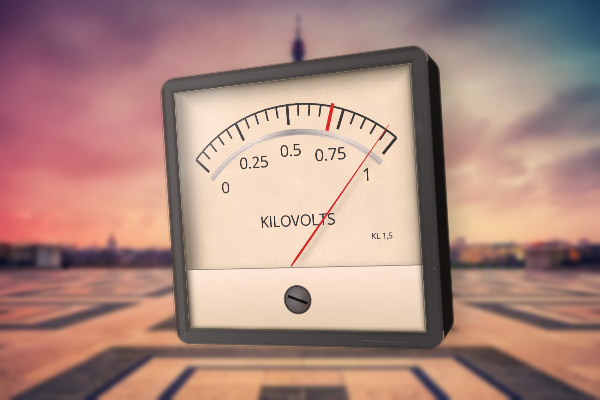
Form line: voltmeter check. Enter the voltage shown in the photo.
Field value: 0.95 kV
